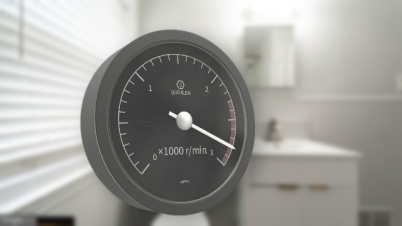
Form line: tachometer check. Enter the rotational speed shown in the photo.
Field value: 2800 rpm
